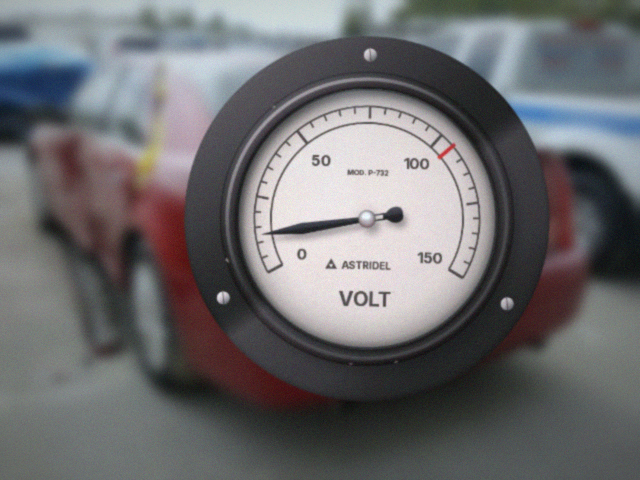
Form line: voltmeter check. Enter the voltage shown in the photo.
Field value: 12.5 V
